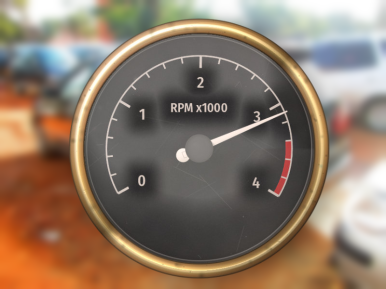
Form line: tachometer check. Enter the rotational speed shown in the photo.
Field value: 3100 rpm
